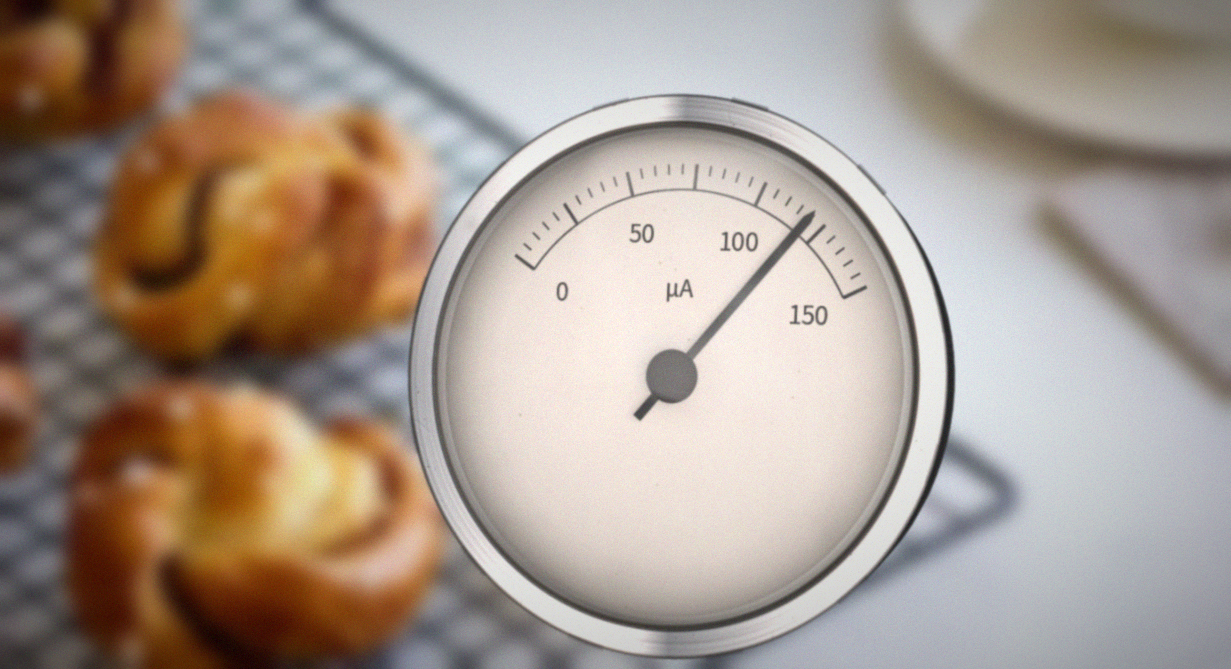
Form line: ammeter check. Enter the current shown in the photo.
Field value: 120 µA
